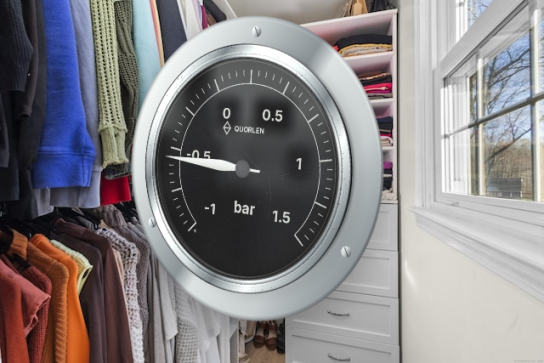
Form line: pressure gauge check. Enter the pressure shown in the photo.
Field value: -0.55 bar
